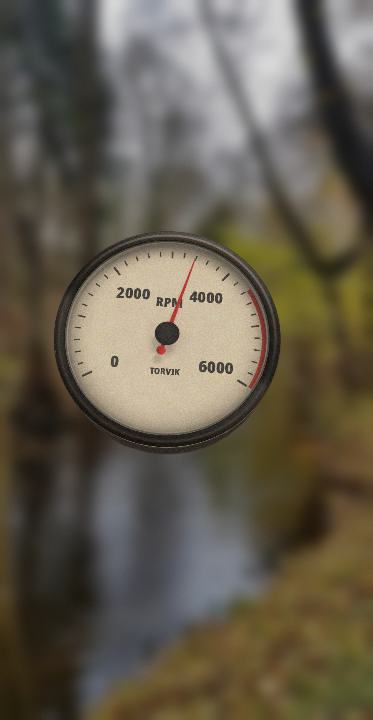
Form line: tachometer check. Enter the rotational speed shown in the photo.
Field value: 3400 rpm
